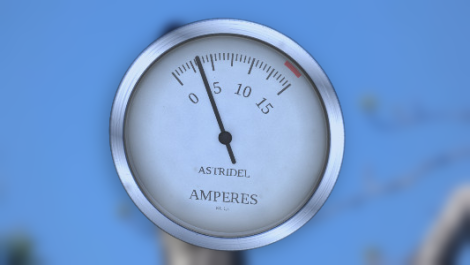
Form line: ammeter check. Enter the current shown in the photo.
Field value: 3.5 A
